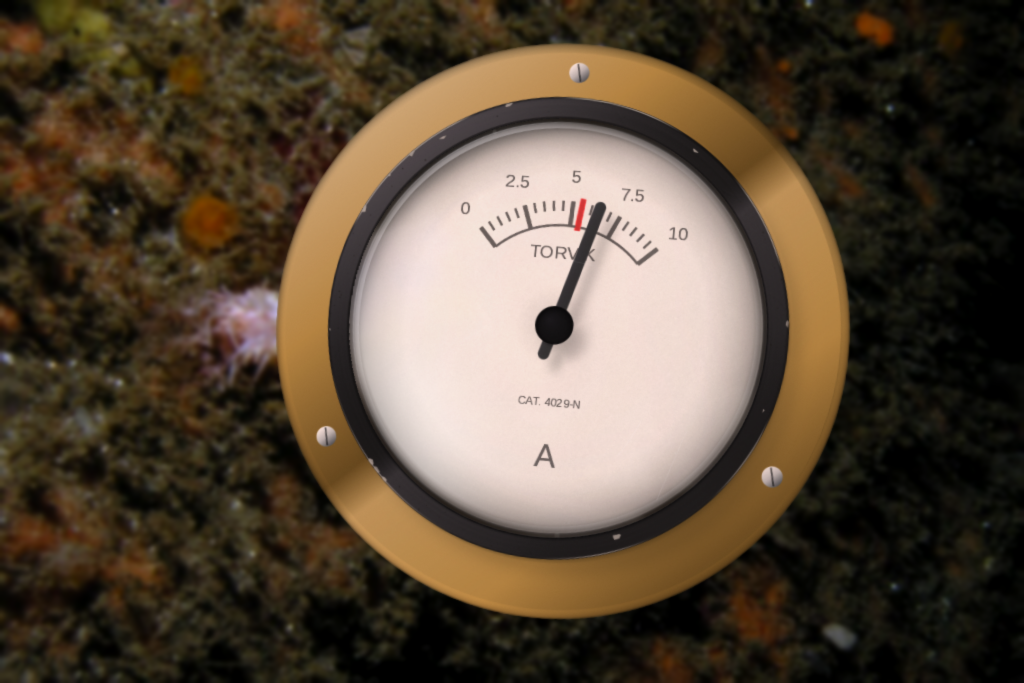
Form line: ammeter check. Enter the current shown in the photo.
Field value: 6.5 A
